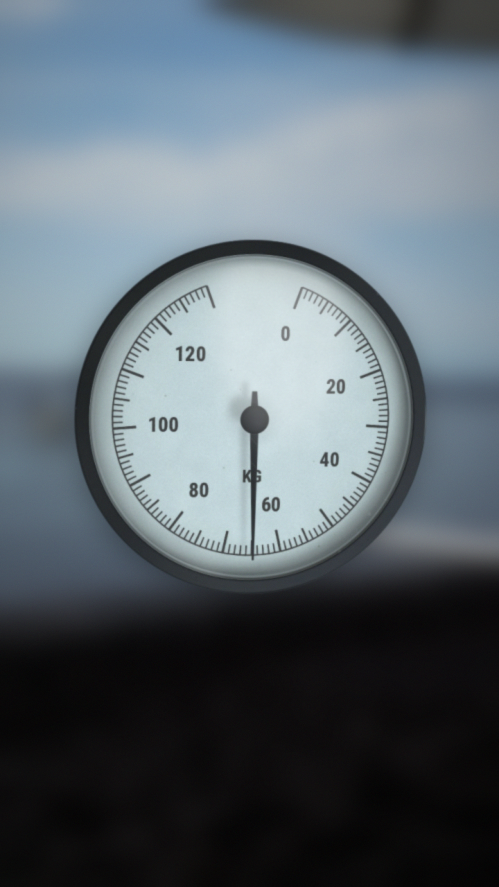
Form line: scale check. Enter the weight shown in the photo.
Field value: 65 kg
